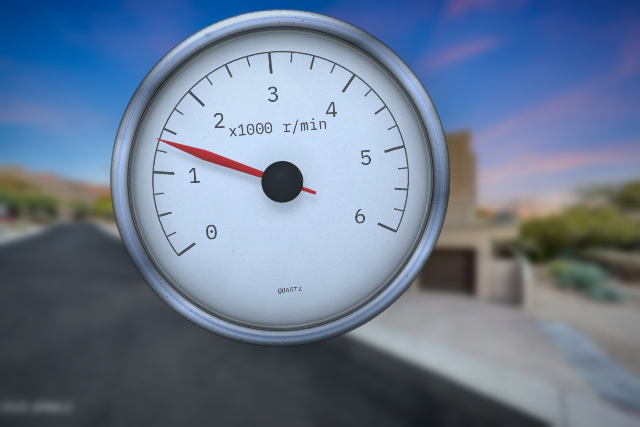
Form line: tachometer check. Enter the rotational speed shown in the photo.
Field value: 1375 rpm
